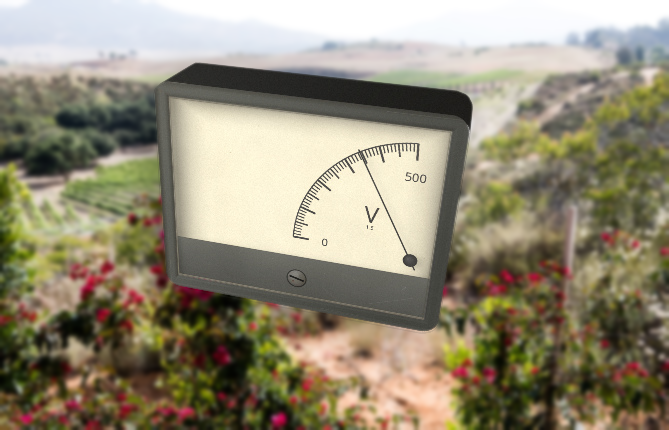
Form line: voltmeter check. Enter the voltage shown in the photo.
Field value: 350 V
